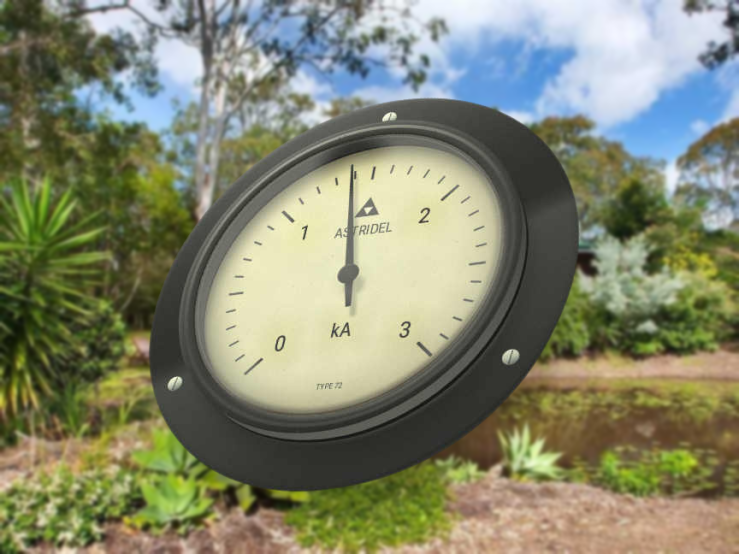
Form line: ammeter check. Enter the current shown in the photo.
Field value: 1.4 kA
